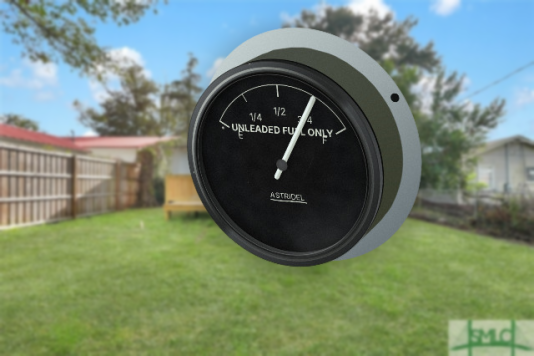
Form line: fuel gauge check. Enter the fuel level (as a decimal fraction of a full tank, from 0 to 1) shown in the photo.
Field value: 0.75
